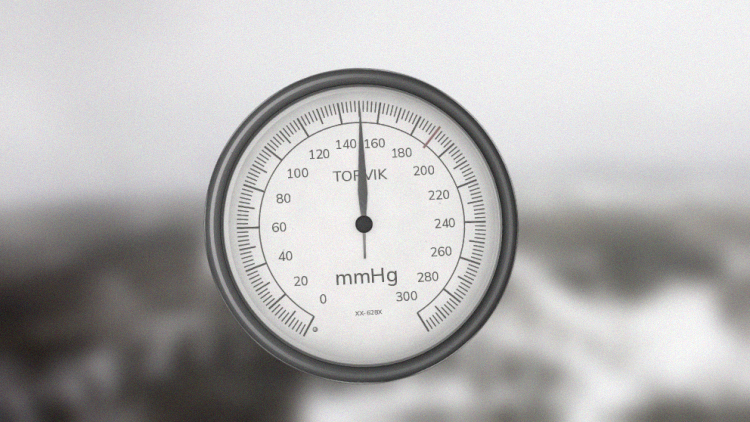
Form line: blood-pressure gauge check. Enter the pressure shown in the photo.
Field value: 150 mmHg
